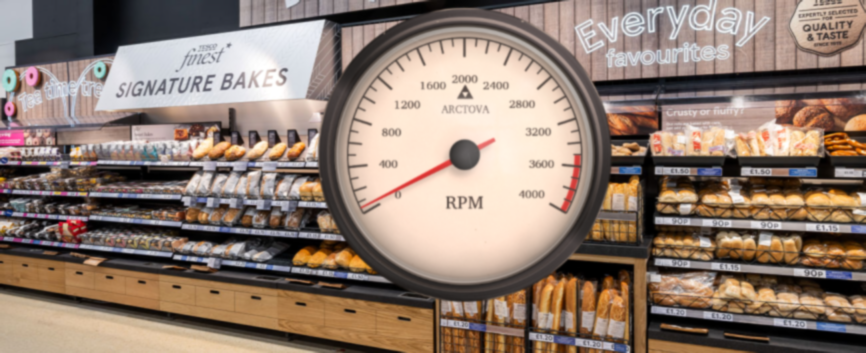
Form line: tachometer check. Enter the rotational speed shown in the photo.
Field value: 50 rpm
